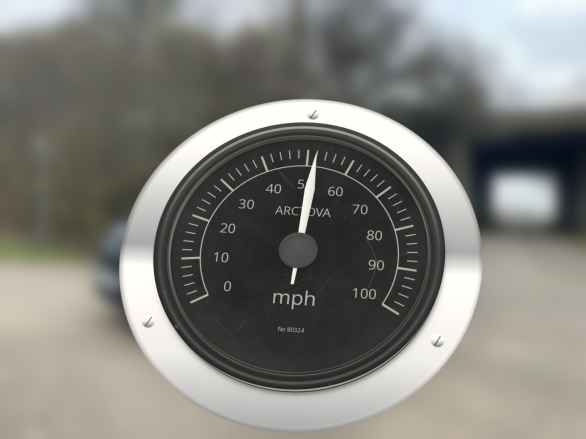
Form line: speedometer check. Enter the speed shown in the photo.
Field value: 52 mph
